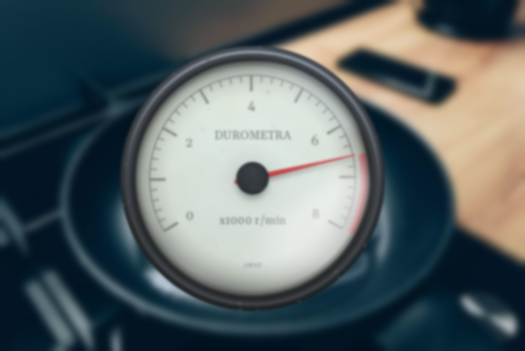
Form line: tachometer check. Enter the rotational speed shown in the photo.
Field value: 6600 rpm
